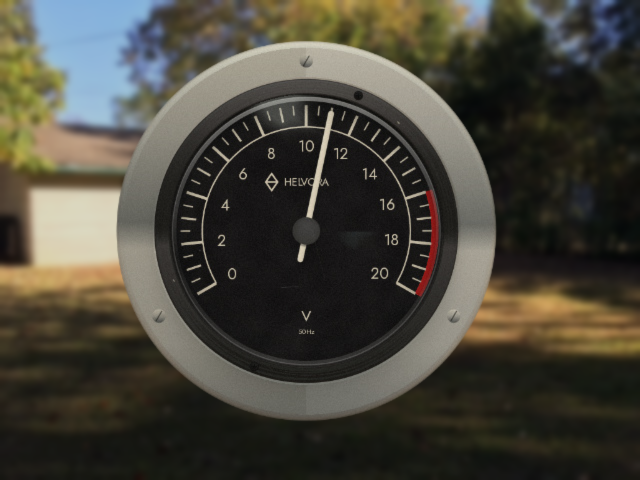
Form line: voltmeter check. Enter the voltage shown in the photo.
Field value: 11 V
